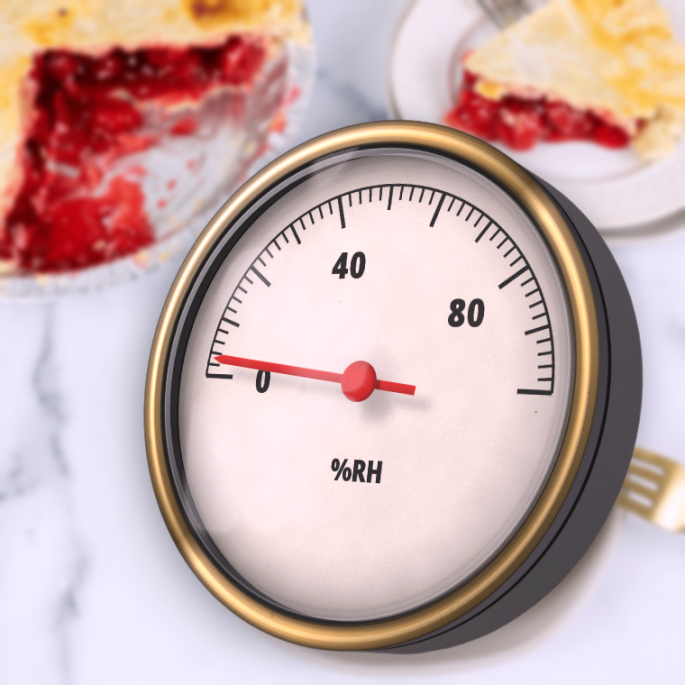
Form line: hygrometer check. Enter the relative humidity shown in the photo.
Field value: 3 %
